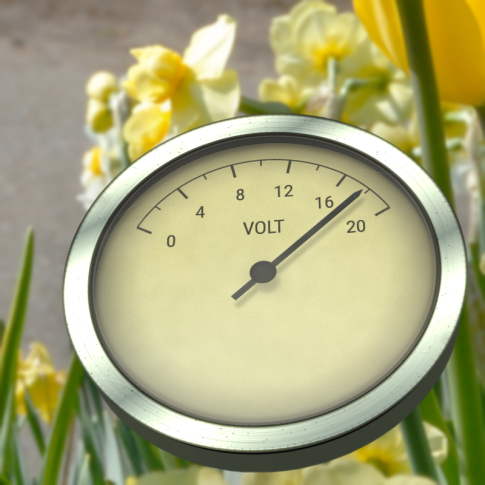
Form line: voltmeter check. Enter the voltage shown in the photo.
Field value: 18 V
